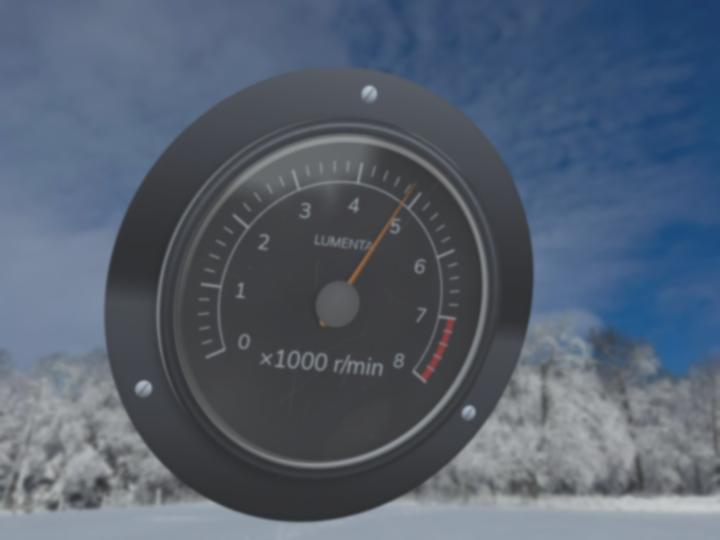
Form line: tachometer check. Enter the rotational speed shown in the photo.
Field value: 4800 rpm
